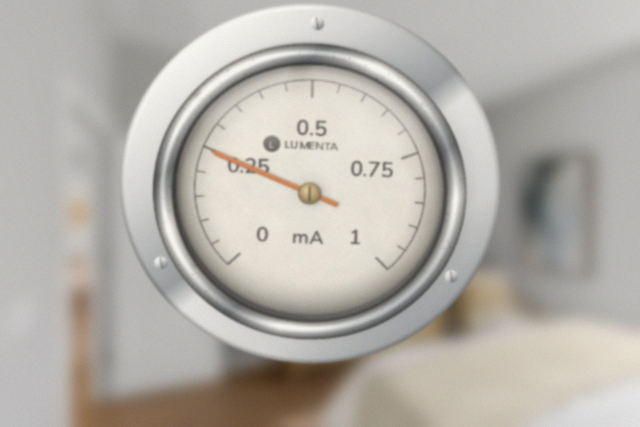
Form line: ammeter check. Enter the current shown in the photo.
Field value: 0.25 mA
